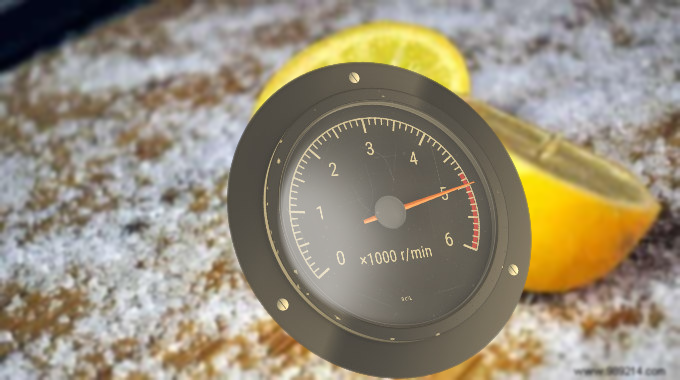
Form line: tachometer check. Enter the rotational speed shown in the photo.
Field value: 5000 rpm
